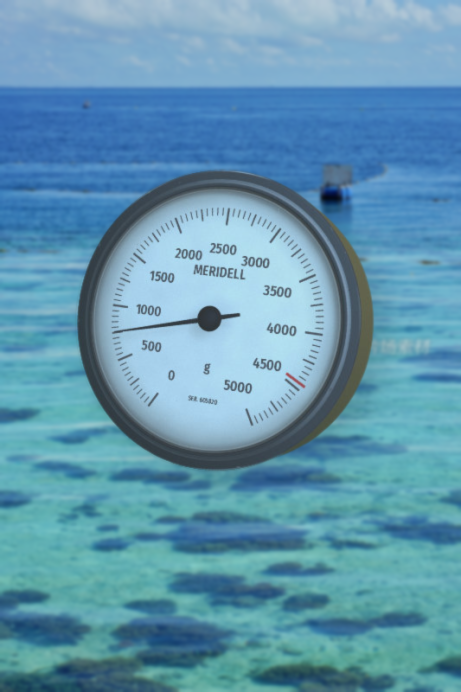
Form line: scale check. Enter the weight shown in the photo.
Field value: 750 g
